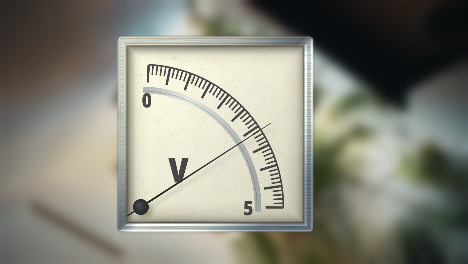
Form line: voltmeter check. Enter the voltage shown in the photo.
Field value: 3.1 V
